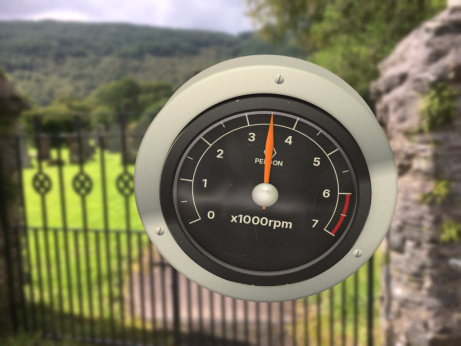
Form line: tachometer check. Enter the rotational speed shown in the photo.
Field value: 3500 rpm
